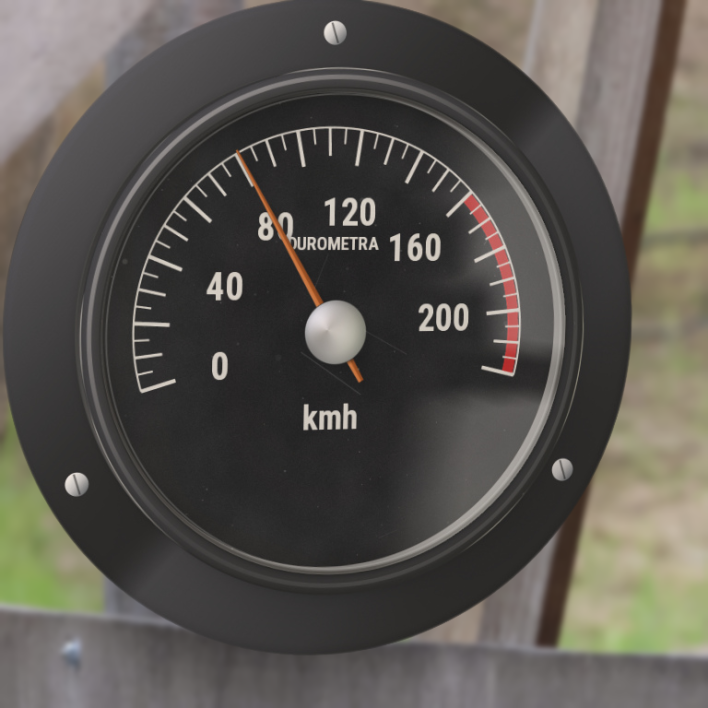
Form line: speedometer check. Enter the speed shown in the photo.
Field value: 80 km/h
